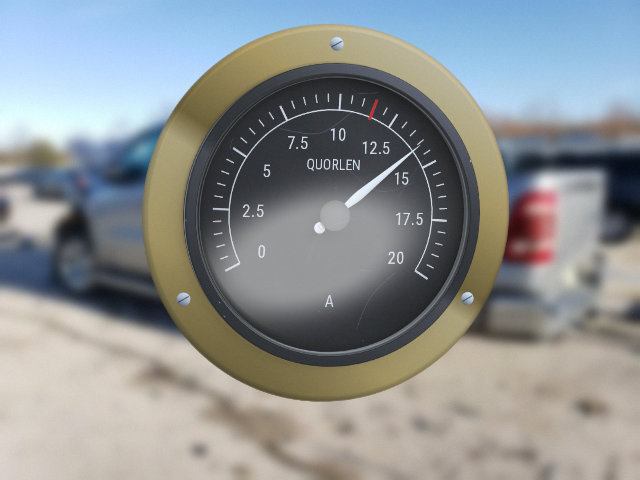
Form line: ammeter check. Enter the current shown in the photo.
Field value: 14 A
